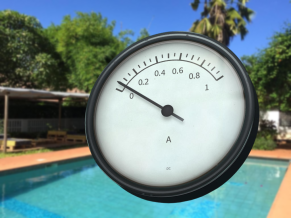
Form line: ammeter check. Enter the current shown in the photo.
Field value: 0.05 A
